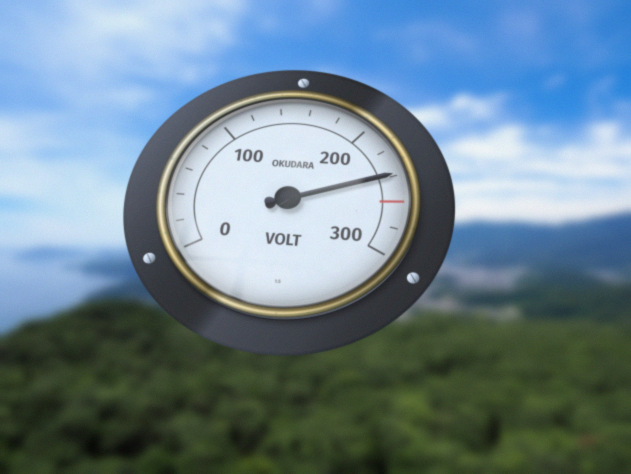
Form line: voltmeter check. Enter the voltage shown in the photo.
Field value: 240 V
